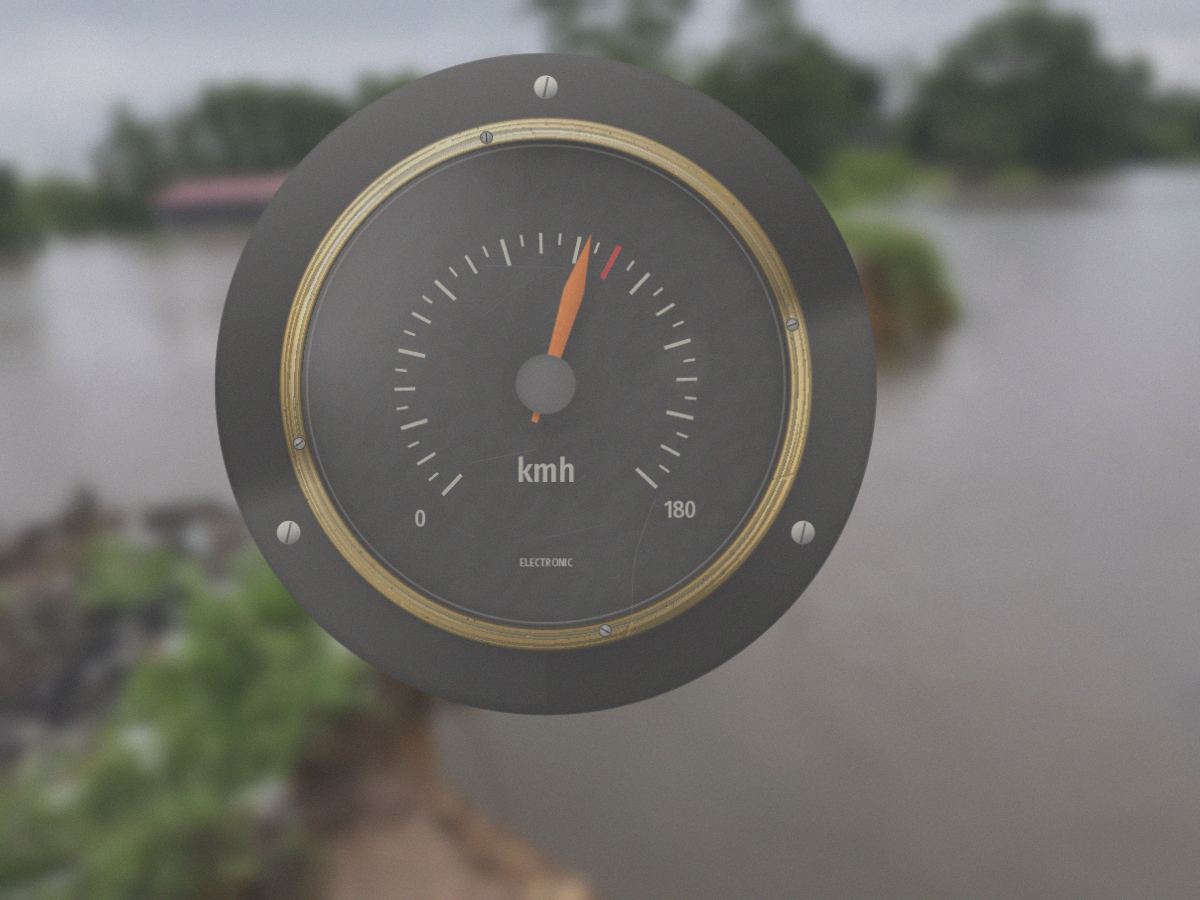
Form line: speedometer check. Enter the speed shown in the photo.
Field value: 102.5 km/h
